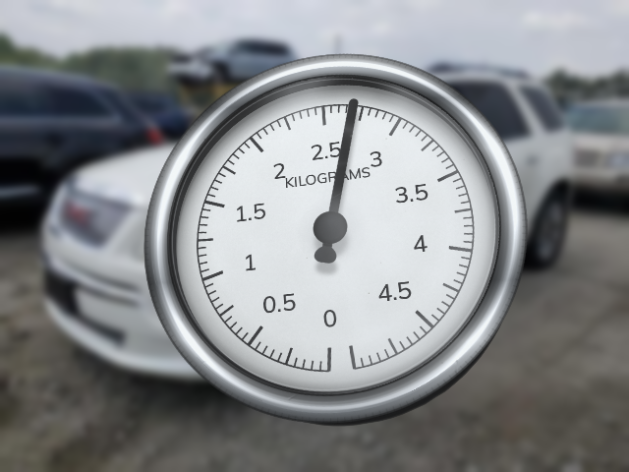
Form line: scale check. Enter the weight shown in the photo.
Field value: 2.7 kg
